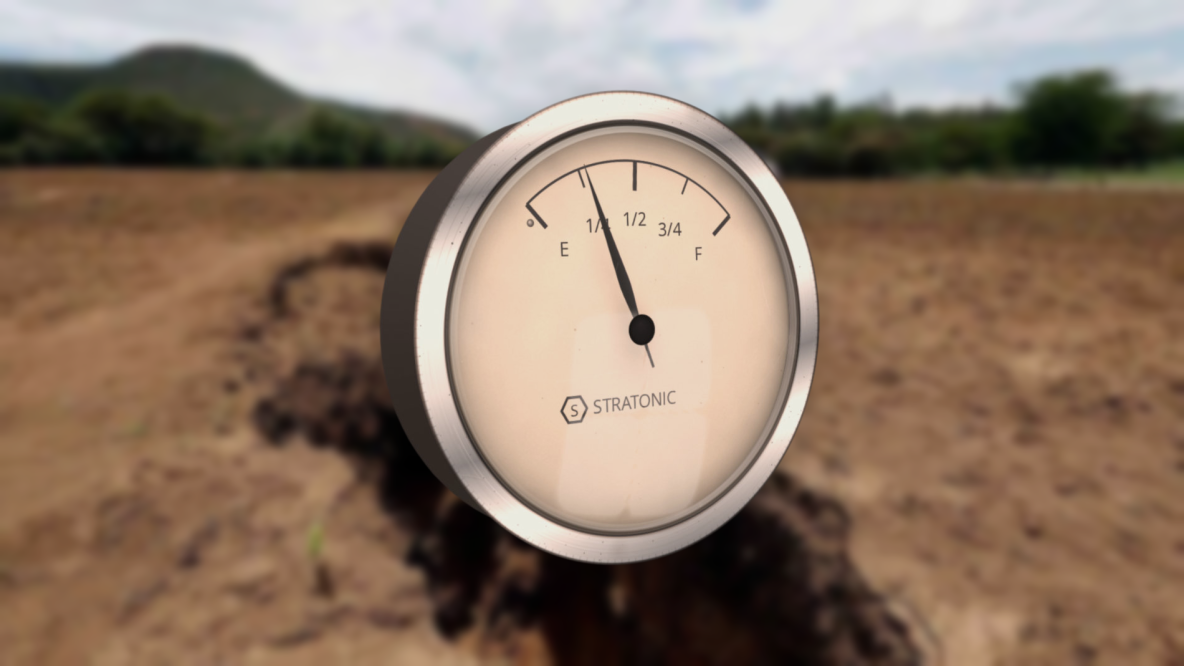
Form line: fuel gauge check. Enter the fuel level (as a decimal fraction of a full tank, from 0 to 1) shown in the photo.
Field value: 0.25
